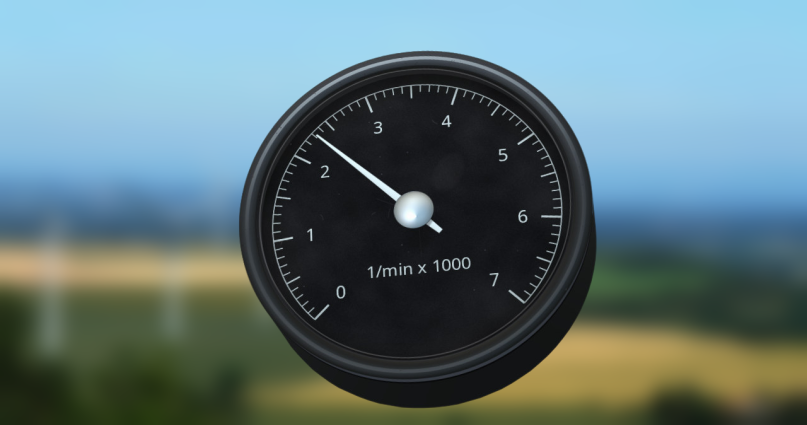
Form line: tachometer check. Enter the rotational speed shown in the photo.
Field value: 2300 rpm
